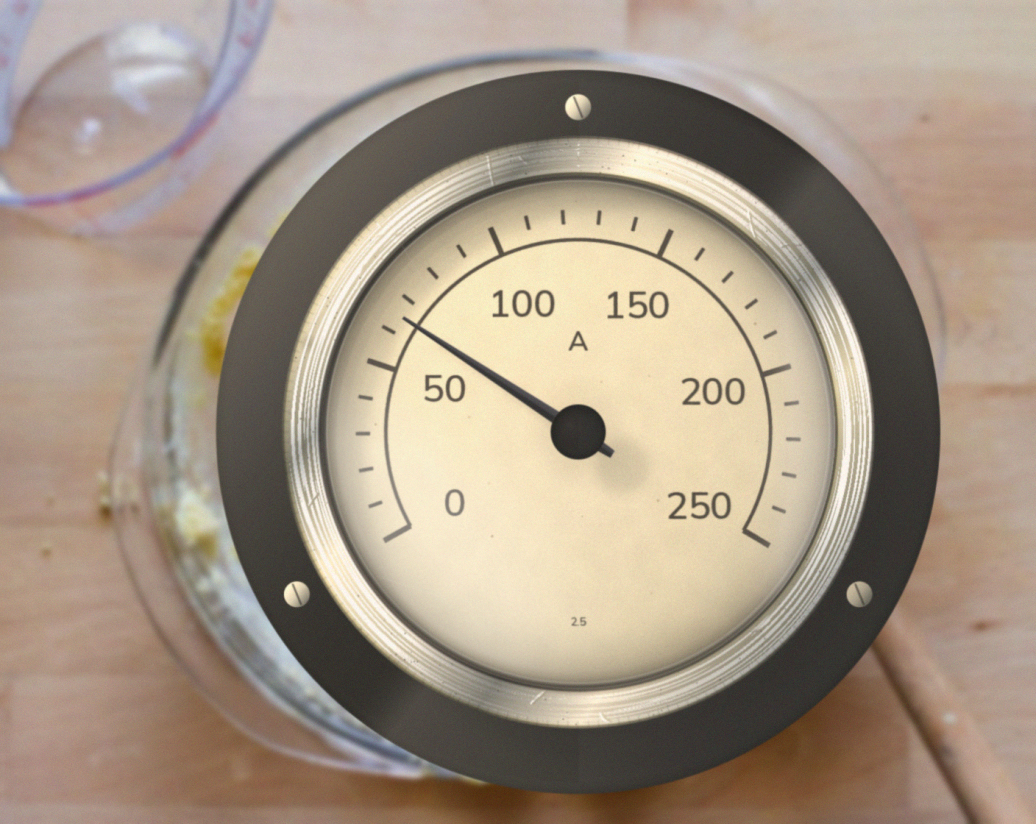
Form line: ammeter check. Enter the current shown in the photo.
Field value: 65 A
